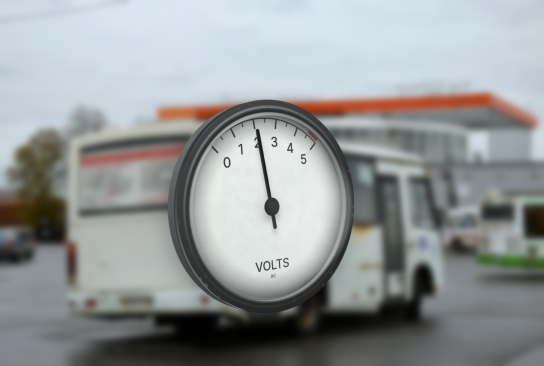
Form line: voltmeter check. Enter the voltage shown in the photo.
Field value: 2 V
